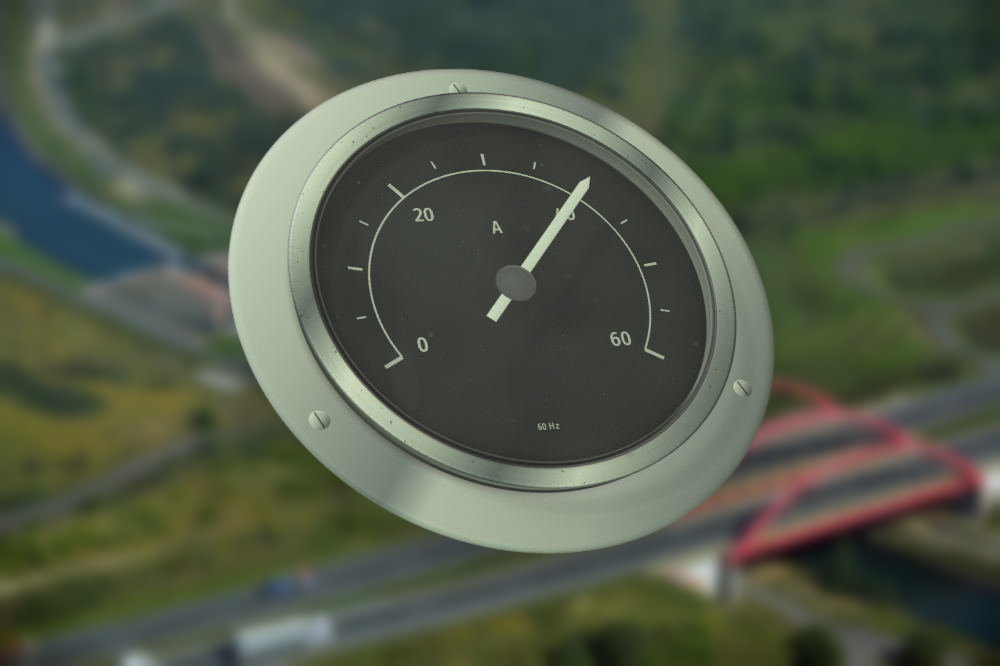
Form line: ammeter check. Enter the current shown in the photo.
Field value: 40 A
